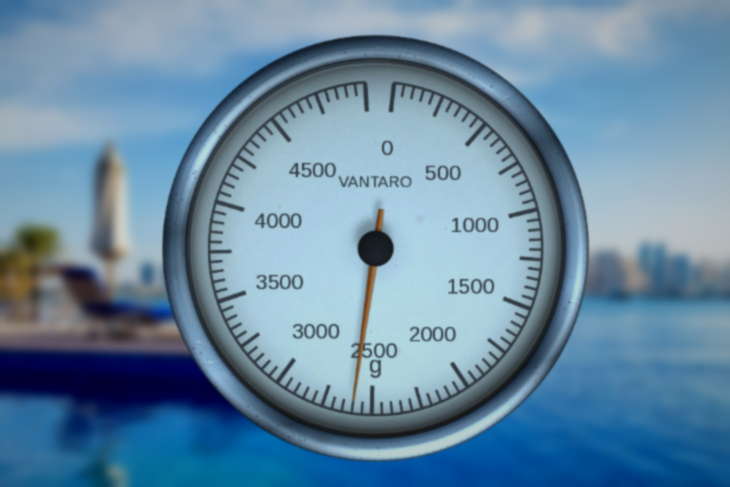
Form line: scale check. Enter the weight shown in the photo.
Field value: 2600 g
